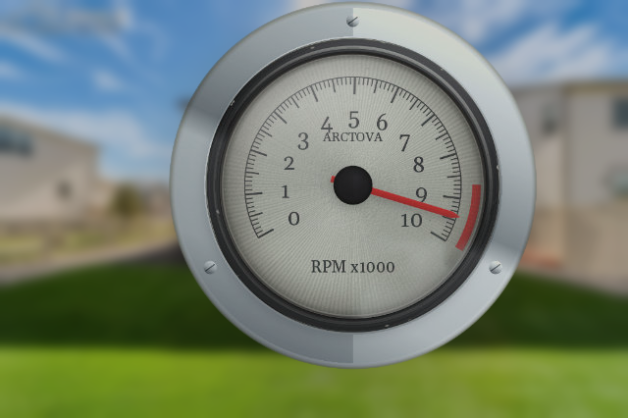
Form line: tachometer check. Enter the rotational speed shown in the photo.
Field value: 9400 rpm
